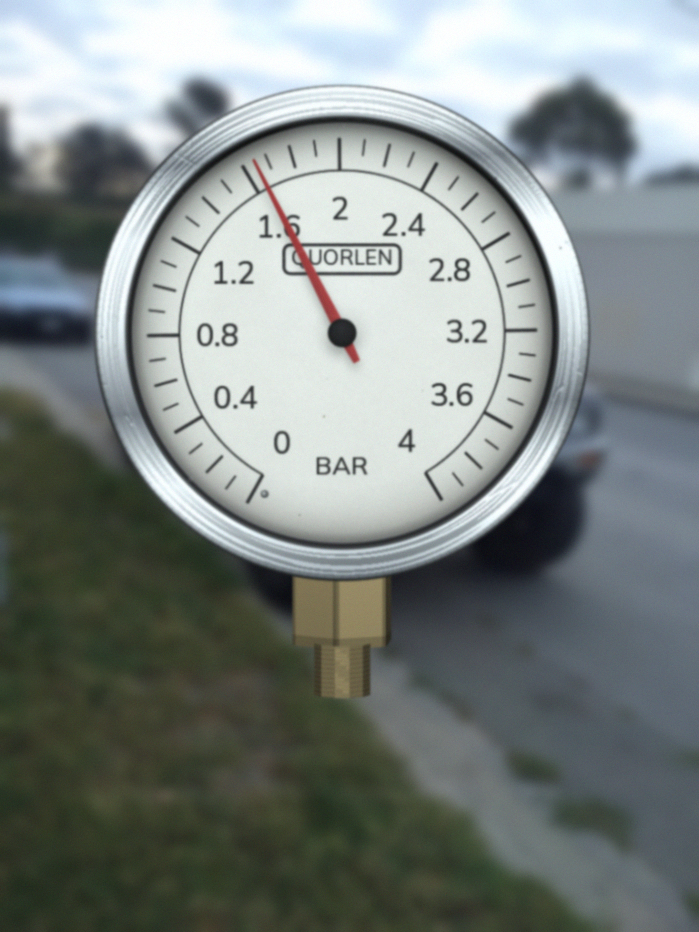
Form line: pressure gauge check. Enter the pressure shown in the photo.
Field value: 1.65 bar
